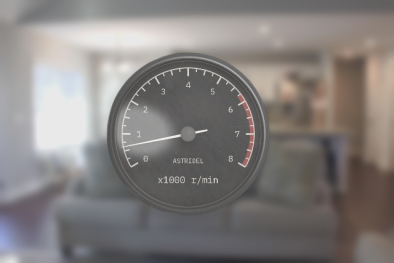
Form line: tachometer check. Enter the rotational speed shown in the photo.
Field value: 625 rpm
